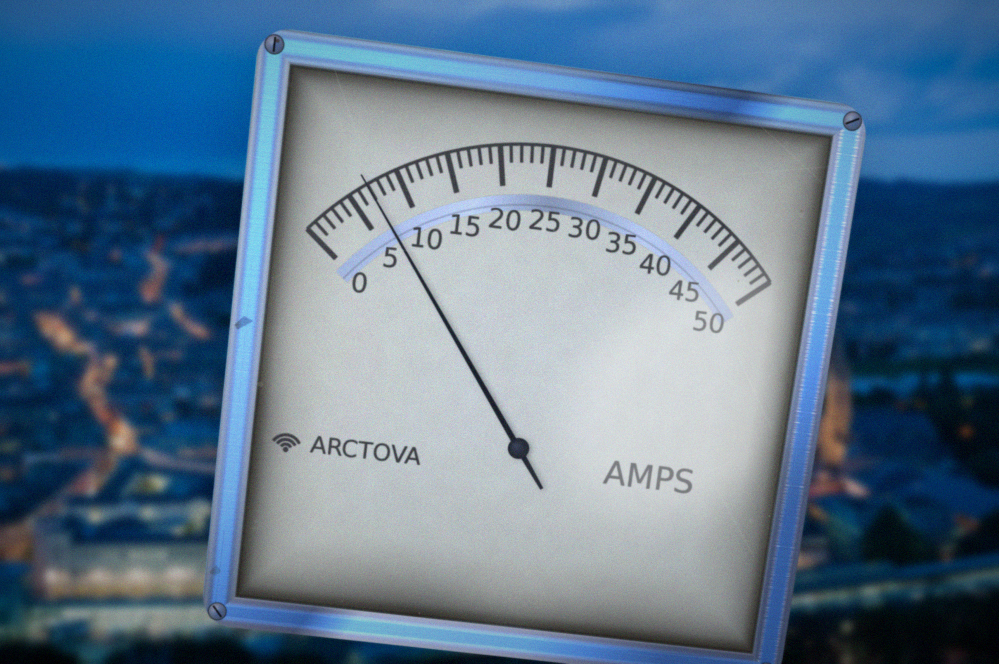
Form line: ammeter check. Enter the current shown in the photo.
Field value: 7 A
